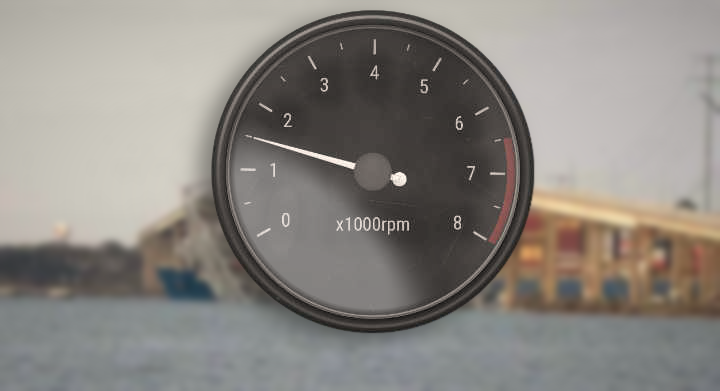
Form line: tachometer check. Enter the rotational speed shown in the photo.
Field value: 1500 rpm
